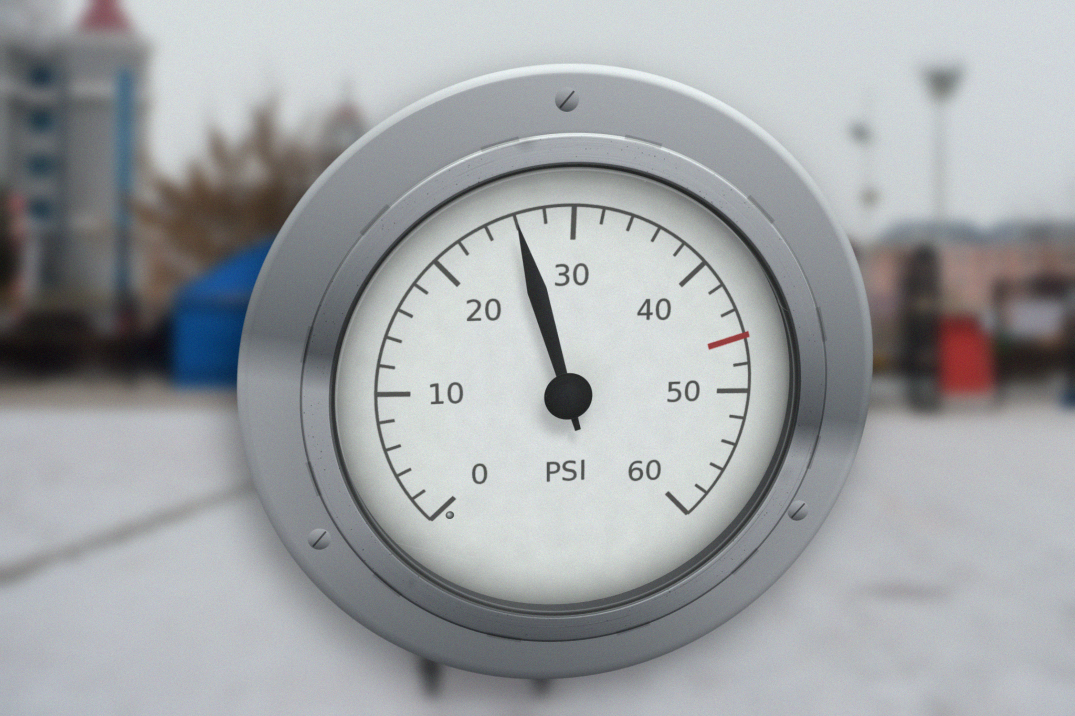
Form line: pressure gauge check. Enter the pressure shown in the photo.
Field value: 26 psi
